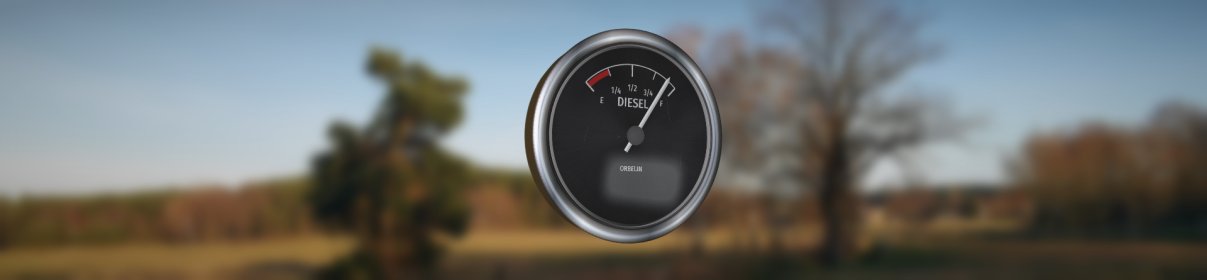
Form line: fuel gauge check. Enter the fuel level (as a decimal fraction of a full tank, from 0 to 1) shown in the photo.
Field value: 0.875
